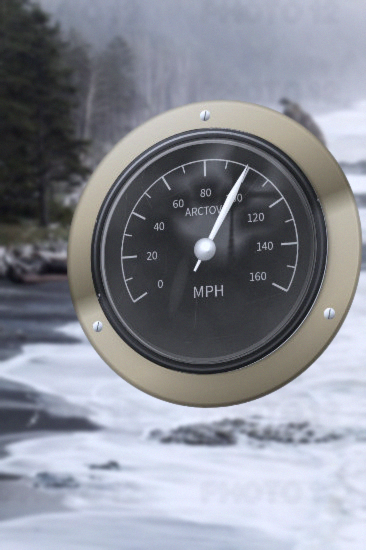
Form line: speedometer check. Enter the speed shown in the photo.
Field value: 100 mph
